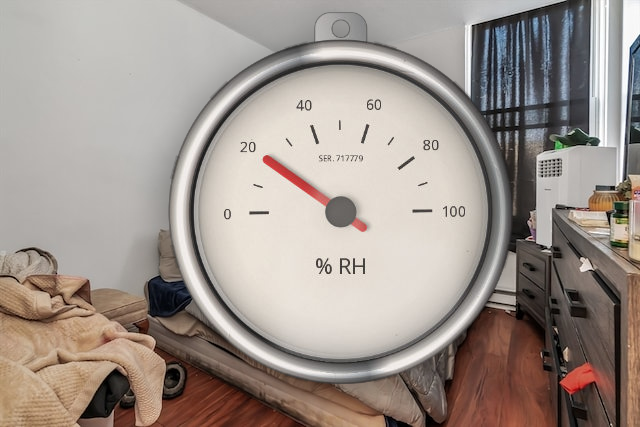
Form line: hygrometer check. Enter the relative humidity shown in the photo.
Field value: 20 %
